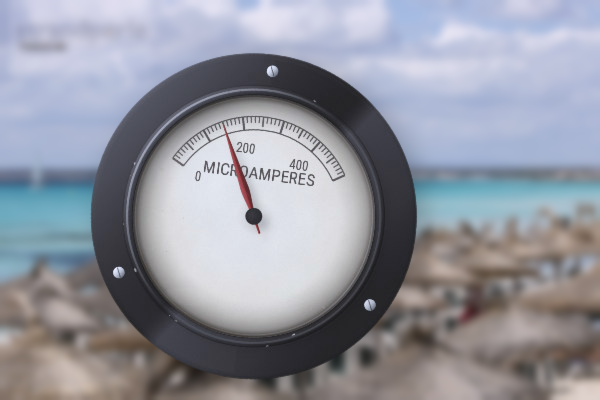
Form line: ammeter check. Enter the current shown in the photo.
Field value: 150 µA
